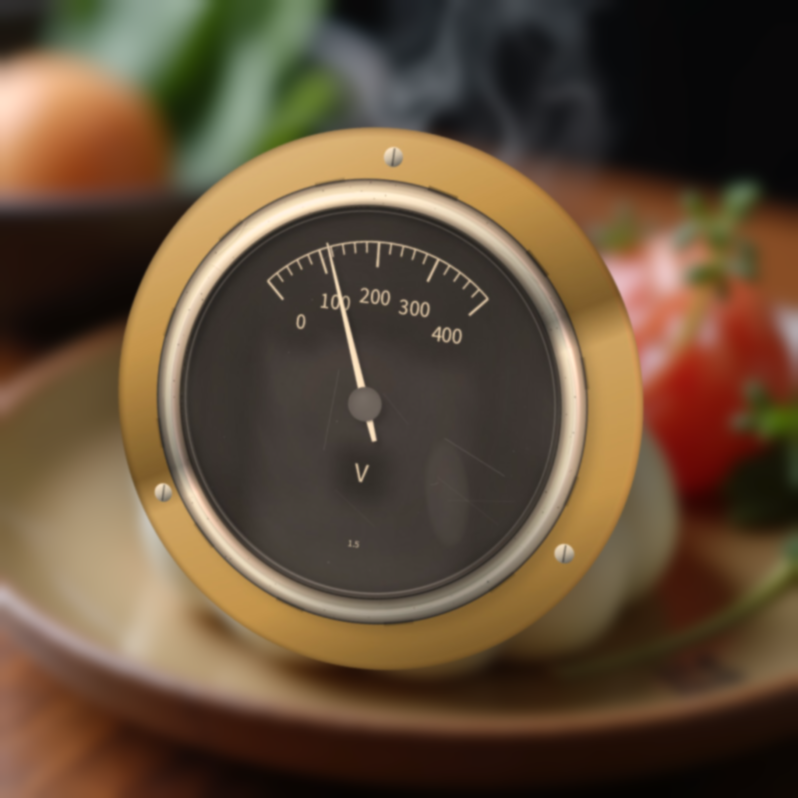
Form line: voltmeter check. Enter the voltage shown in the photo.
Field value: 120 V
